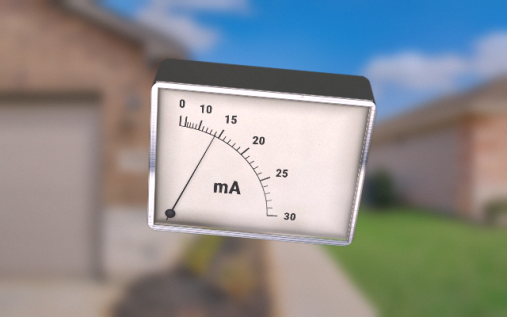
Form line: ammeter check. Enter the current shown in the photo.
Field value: 14 mA
